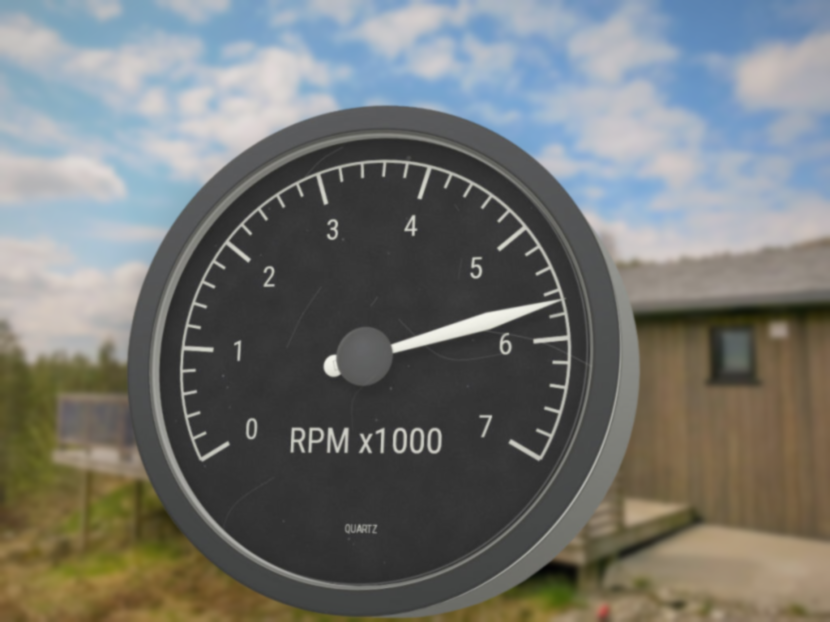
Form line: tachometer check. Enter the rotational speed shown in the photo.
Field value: 5700 rpm
